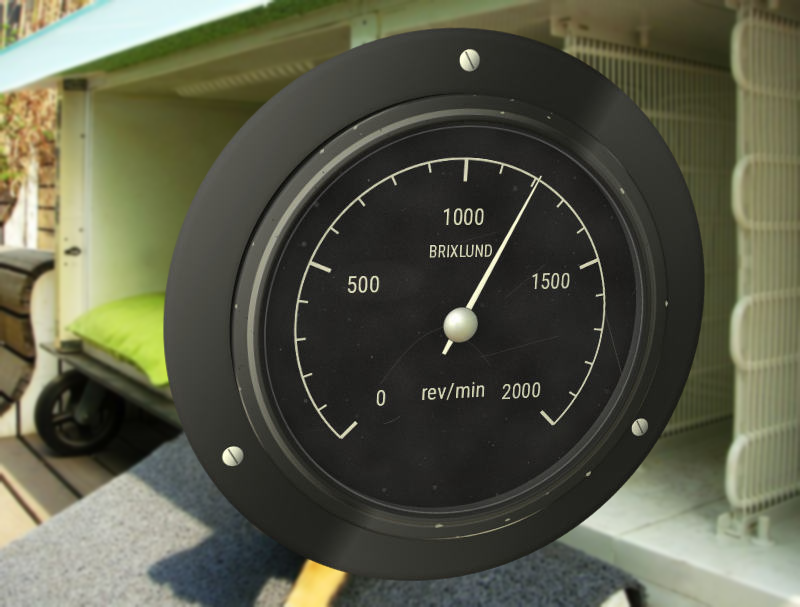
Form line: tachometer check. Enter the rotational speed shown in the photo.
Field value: 1200 rpm
